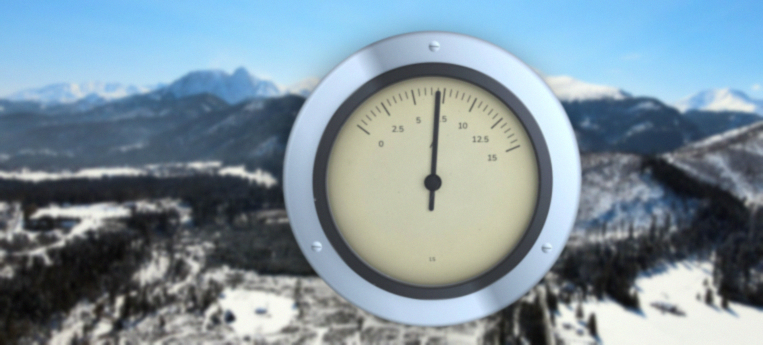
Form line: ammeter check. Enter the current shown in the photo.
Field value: 7 A
